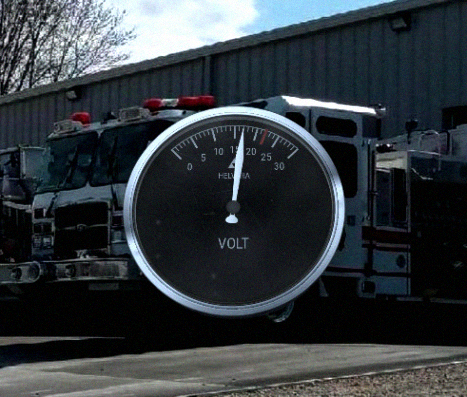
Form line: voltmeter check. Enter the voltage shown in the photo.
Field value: 17 V
